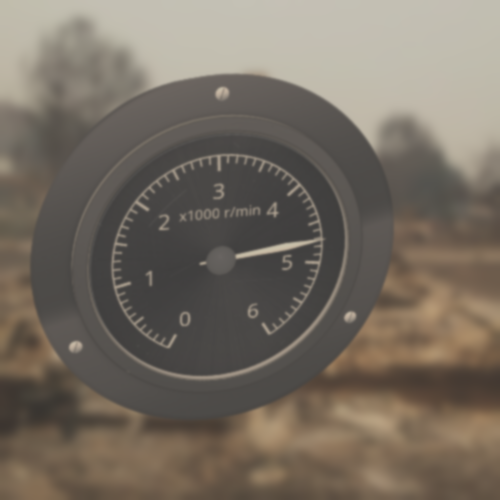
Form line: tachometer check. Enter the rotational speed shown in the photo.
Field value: 4700 rpm
